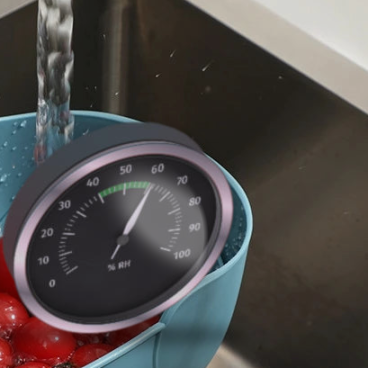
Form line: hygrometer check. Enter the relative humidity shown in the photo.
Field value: 60 %
